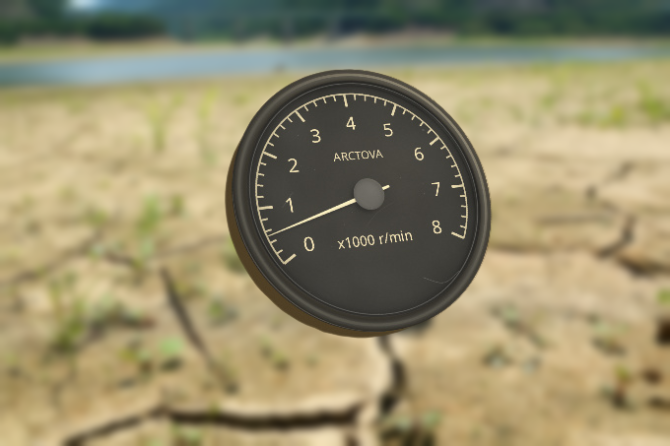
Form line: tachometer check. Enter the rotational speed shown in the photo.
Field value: 500 rpm
